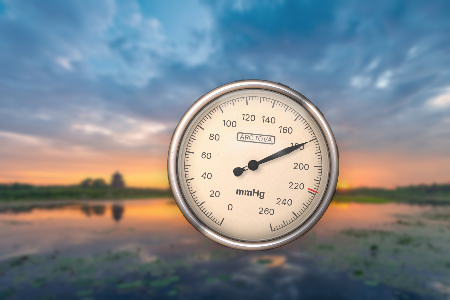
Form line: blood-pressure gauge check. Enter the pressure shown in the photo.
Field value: 180 mmHg
